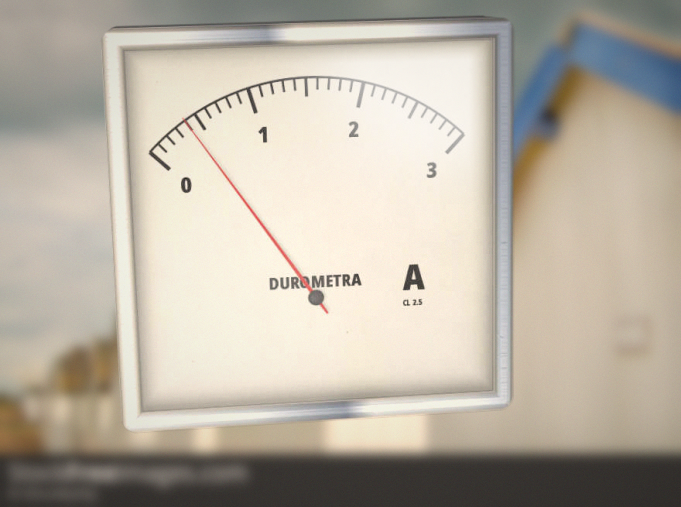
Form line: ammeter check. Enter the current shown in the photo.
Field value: 0.4 A
